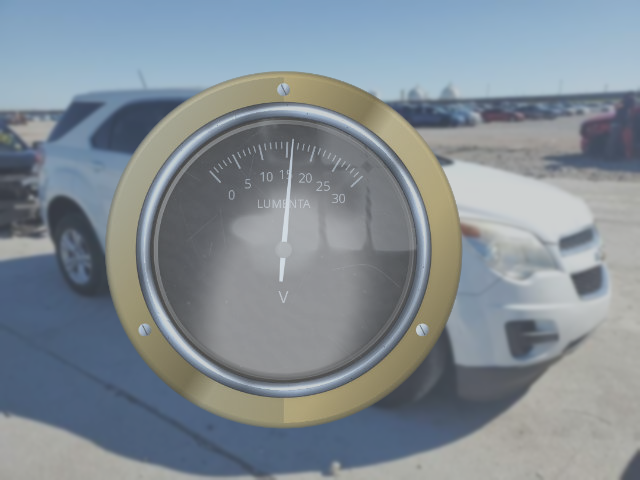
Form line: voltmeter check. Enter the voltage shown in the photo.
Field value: 16 V
